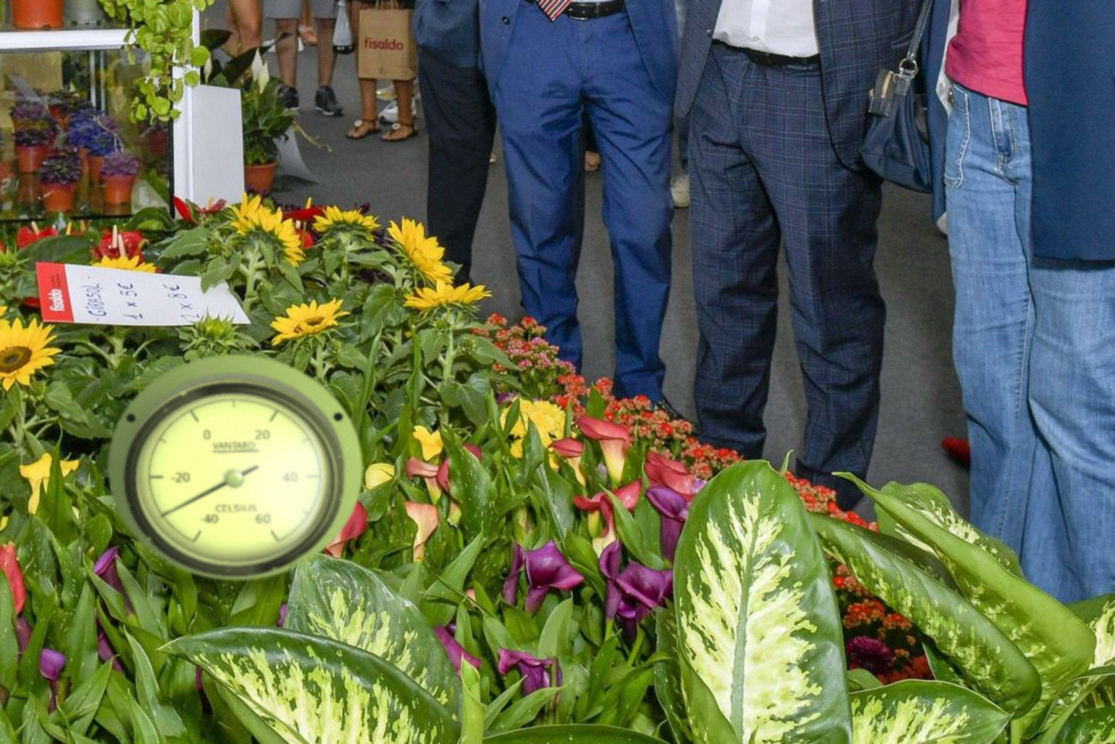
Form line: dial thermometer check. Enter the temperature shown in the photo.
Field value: -30 °C
